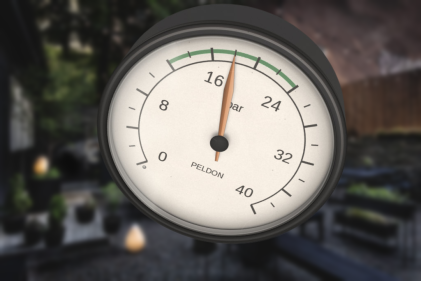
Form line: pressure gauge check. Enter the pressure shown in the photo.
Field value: 18 bar
